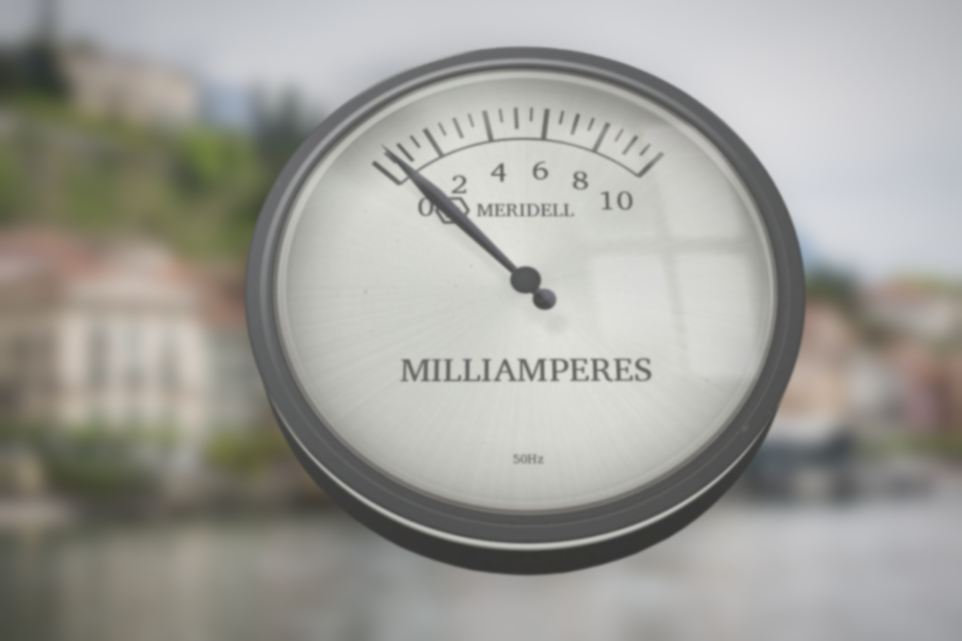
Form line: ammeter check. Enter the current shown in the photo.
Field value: 0.5 mA
